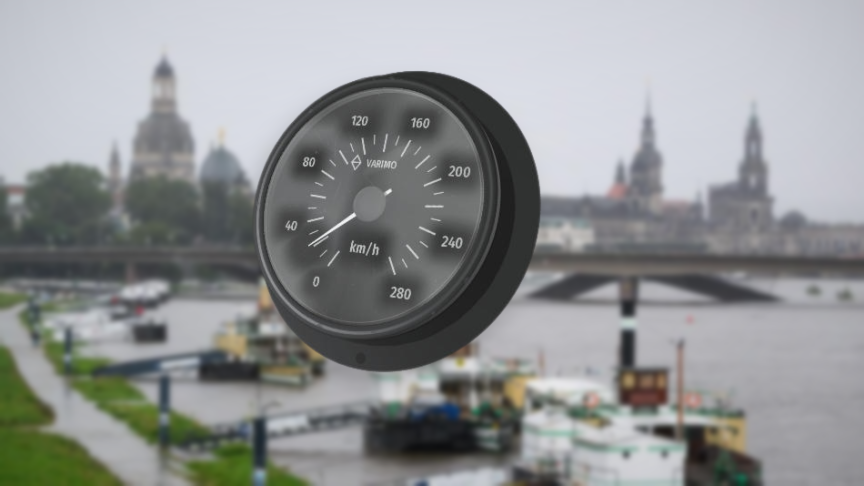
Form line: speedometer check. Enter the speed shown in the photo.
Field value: 20 km/h
